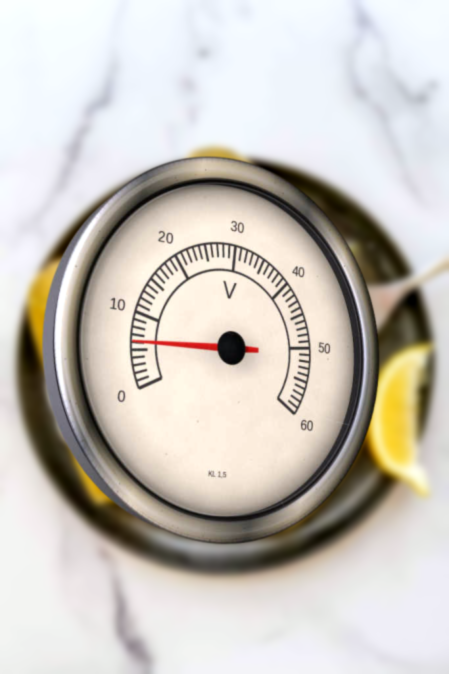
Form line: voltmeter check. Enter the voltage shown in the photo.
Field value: 6 V
